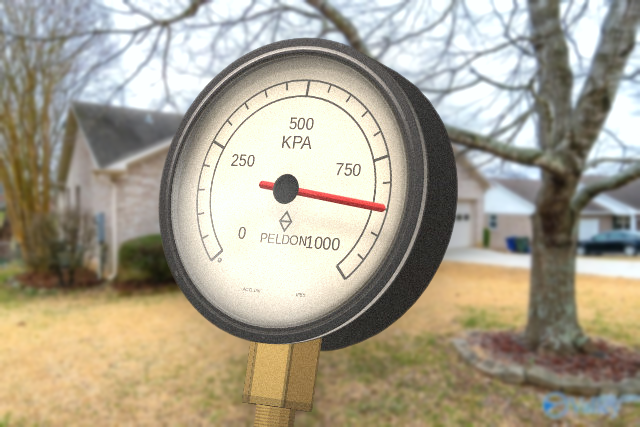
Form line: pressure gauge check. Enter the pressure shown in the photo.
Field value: 850 kPa
